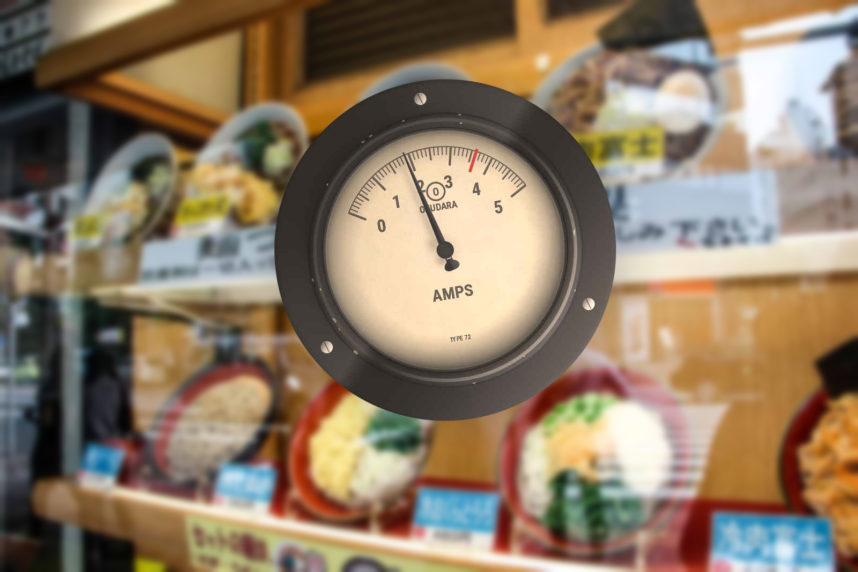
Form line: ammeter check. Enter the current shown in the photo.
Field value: 1.9 A
